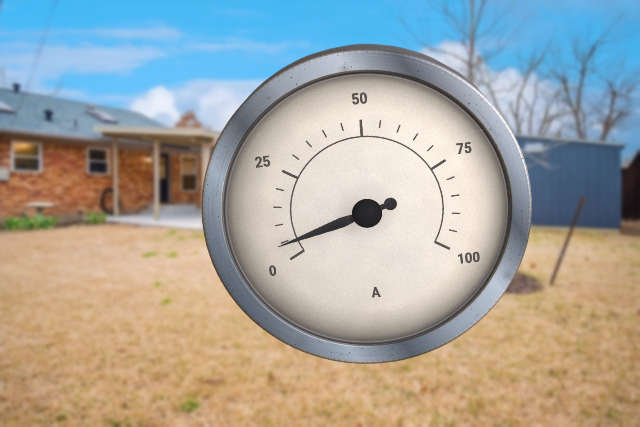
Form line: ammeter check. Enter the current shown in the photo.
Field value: 5 A
